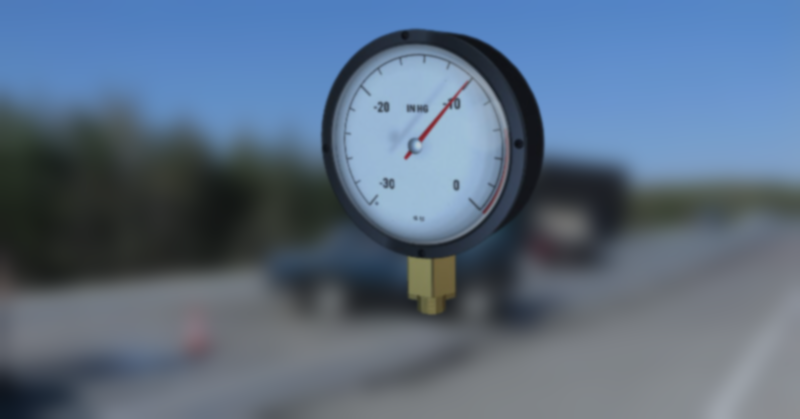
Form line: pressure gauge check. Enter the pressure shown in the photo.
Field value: -10 inHg
